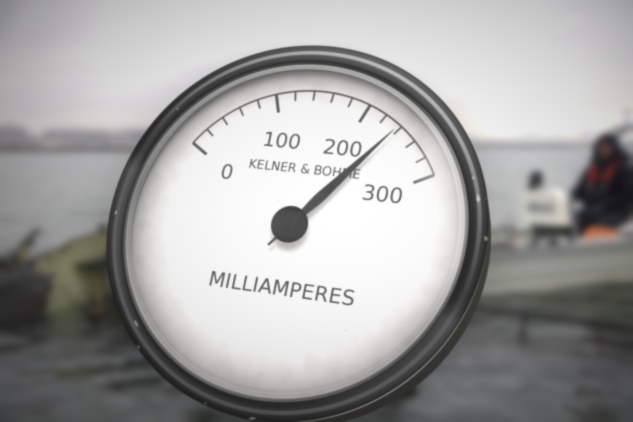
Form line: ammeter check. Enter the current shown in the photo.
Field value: 240 mA
